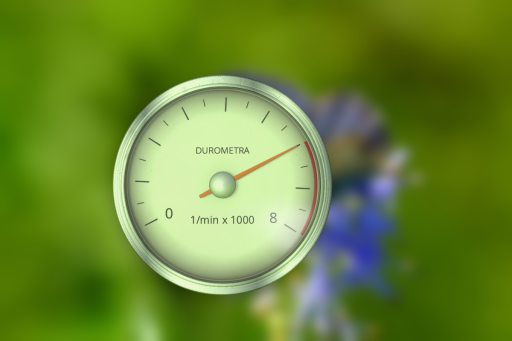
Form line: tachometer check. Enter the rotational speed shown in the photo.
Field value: 6000 rpm
